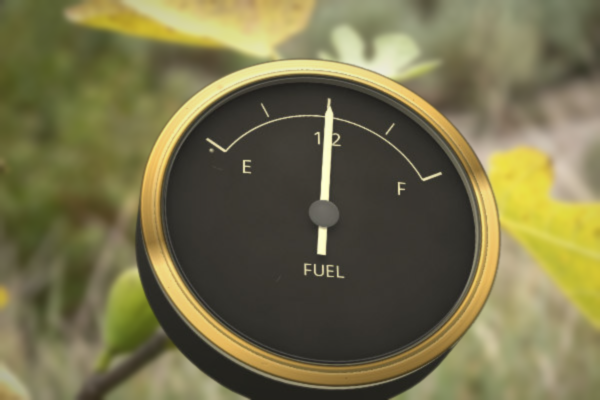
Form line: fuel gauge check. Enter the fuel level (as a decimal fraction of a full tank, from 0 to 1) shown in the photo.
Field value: 0.5
